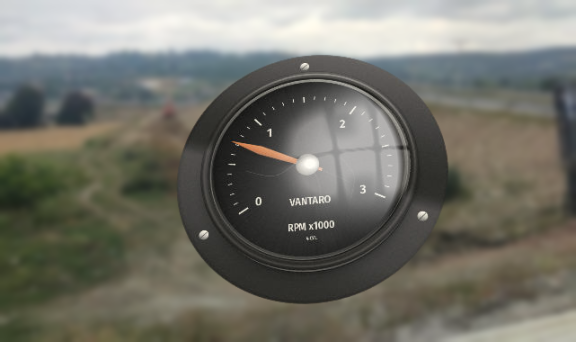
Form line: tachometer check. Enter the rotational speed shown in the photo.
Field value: 700 rpm
